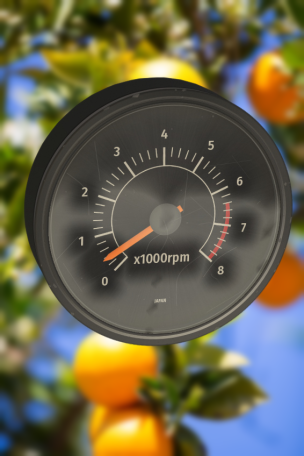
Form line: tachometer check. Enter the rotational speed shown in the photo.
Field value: 400 rpm
